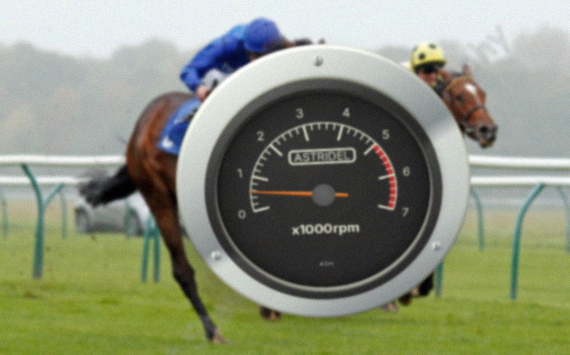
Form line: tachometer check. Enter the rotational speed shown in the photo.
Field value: 600 rpm
